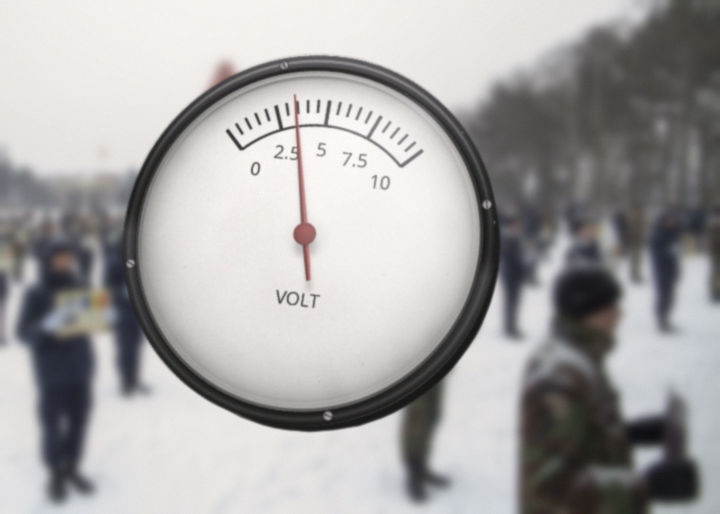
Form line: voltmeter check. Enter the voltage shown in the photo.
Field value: 3.5 V
